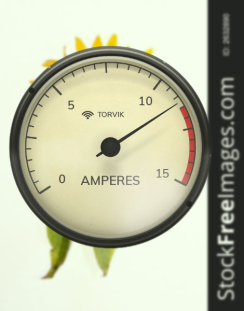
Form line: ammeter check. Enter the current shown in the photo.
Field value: 11.25 A
